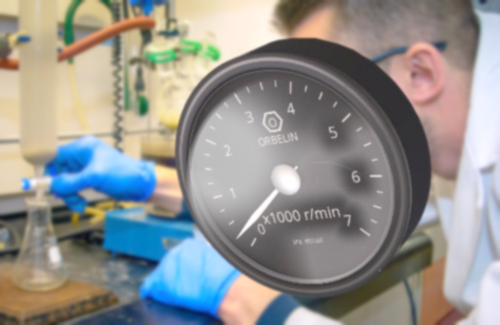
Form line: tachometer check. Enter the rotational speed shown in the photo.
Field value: 250 rpm
